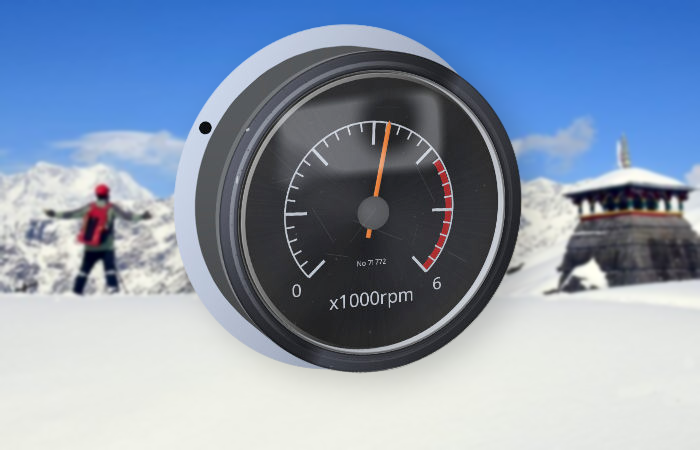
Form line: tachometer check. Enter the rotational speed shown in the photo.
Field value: 3200 rpm
